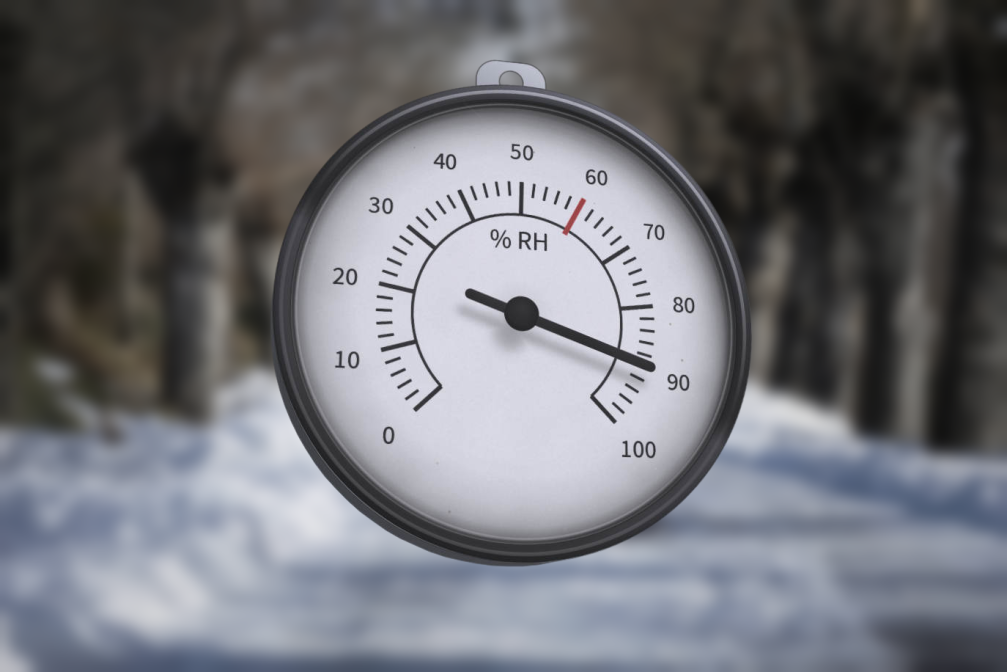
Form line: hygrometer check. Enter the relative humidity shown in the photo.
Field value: 90 %
